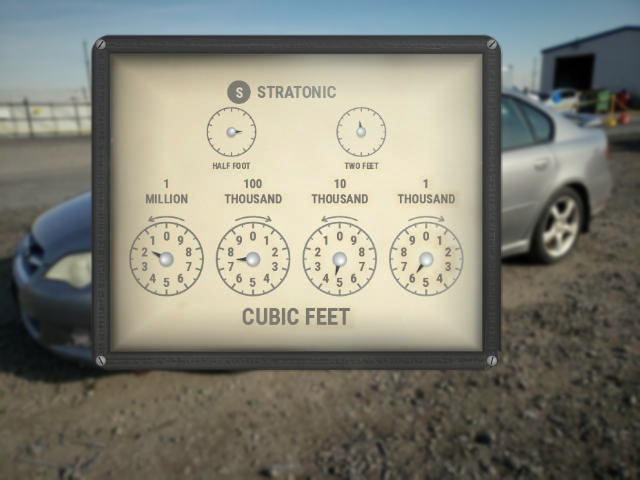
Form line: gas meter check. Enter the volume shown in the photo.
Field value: 174600 ft³
